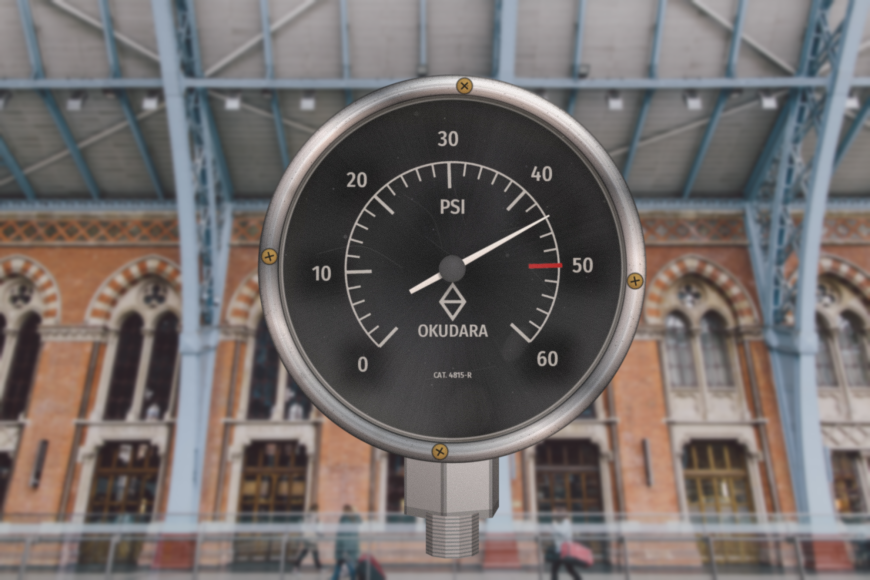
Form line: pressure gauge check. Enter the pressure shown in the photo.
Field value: 44 psi
